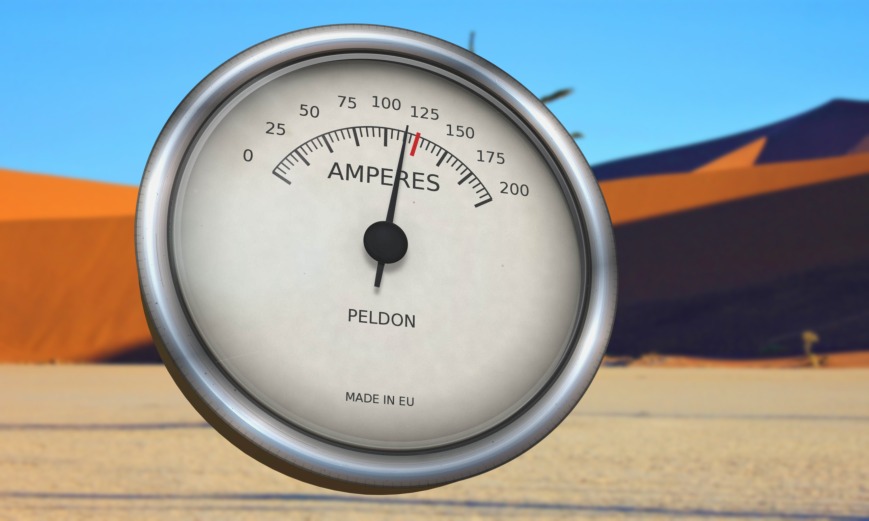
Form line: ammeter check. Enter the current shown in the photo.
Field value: 115 A
